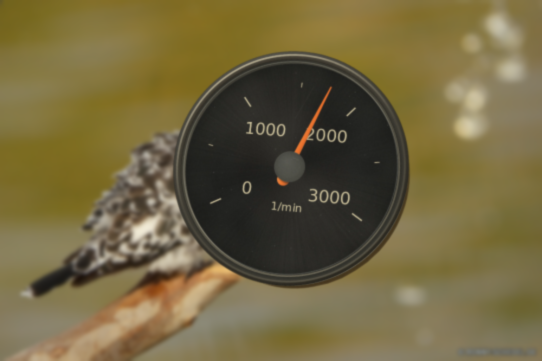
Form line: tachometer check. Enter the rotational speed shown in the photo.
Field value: 1750 rpm
